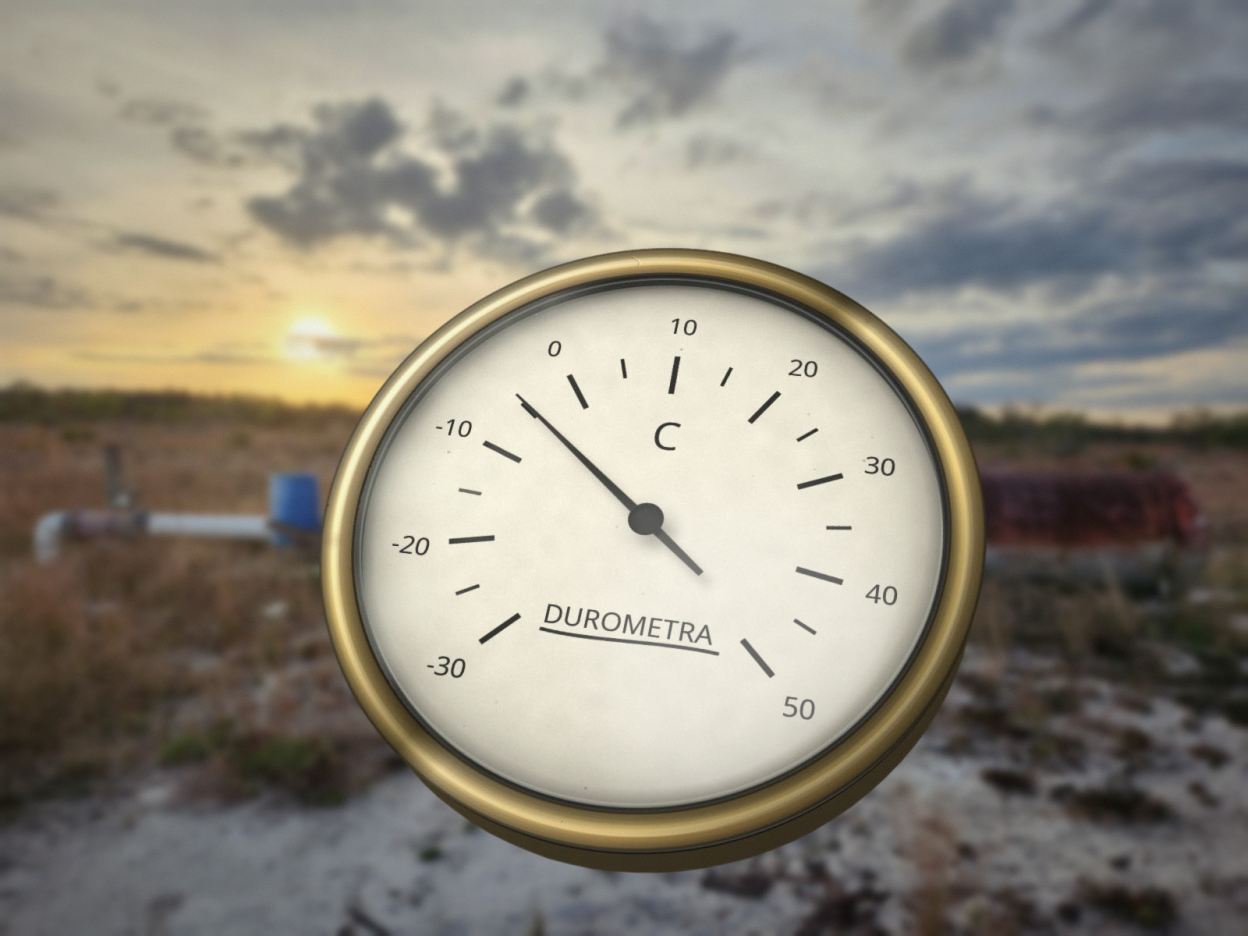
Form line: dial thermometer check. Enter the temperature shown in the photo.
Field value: -5 °C
